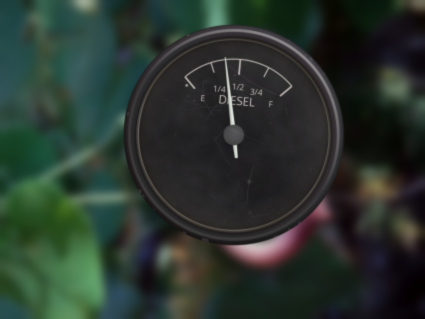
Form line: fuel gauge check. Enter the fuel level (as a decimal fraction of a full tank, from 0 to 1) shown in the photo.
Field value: 0.375
